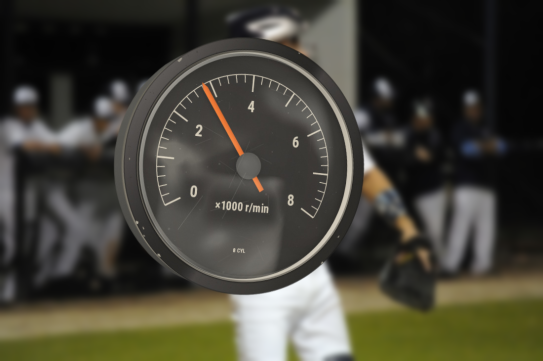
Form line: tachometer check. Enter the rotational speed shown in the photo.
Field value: 2800 rpm
